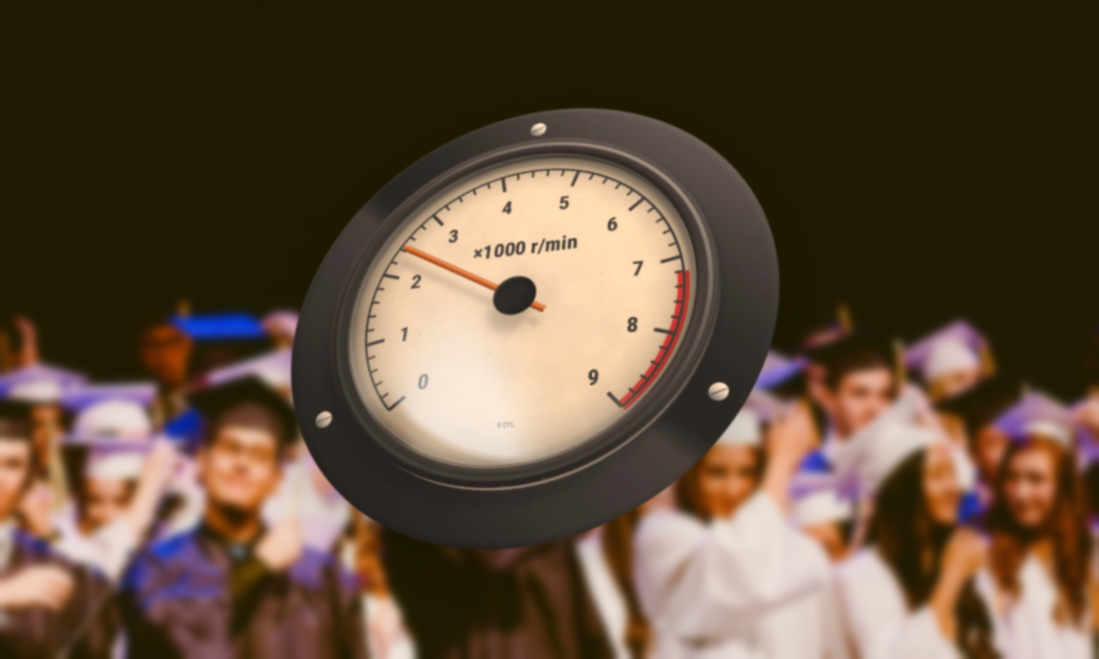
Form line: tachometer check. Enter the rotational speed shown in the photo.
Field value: 2400 rpm
